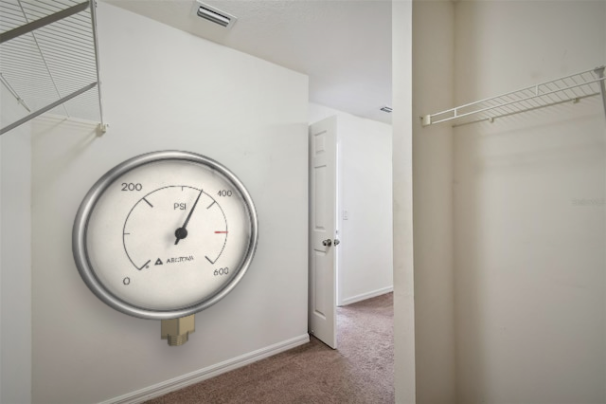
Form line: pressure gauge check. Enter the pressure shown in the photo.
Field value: 350 psi
